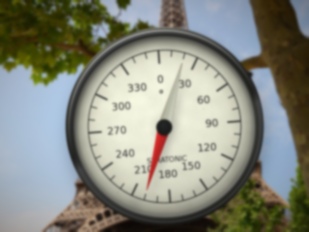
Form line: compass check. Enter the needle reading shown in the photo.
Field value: 200 °
